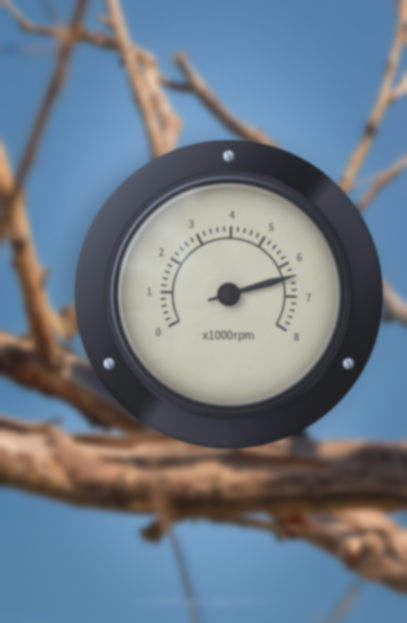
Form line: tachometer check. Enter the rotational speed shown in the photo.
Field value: 6400 rpm
